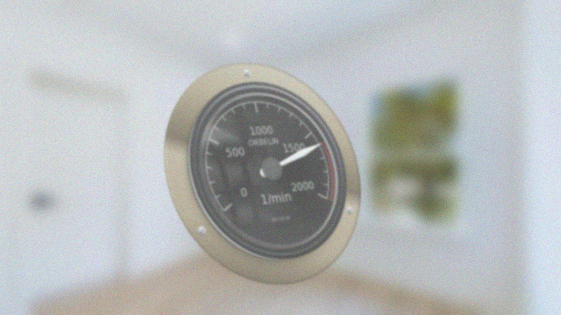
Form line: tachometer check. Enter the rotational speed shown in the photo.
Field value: 1600 rpm
